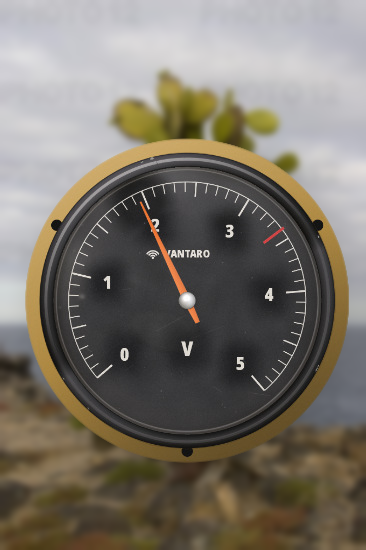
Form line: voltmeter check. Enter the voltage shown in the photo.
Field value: 1.95 V
